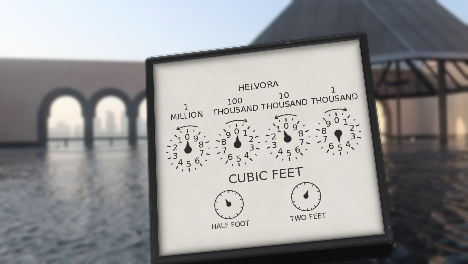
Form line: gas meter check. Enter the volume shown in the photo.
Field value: 500 ft³
